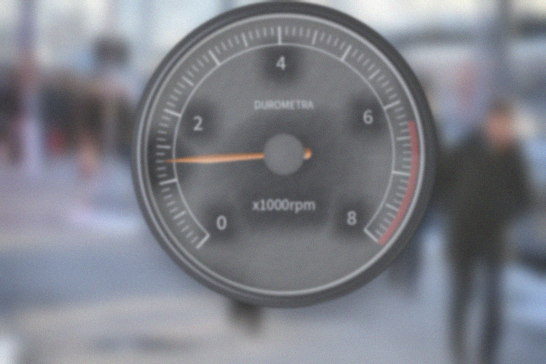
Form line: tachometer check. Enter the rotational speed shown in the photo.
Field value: 1300 rpm
